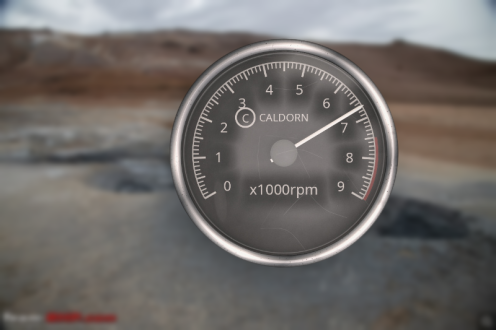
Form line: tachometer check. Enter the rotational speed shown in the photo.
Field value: 6700 rpm
